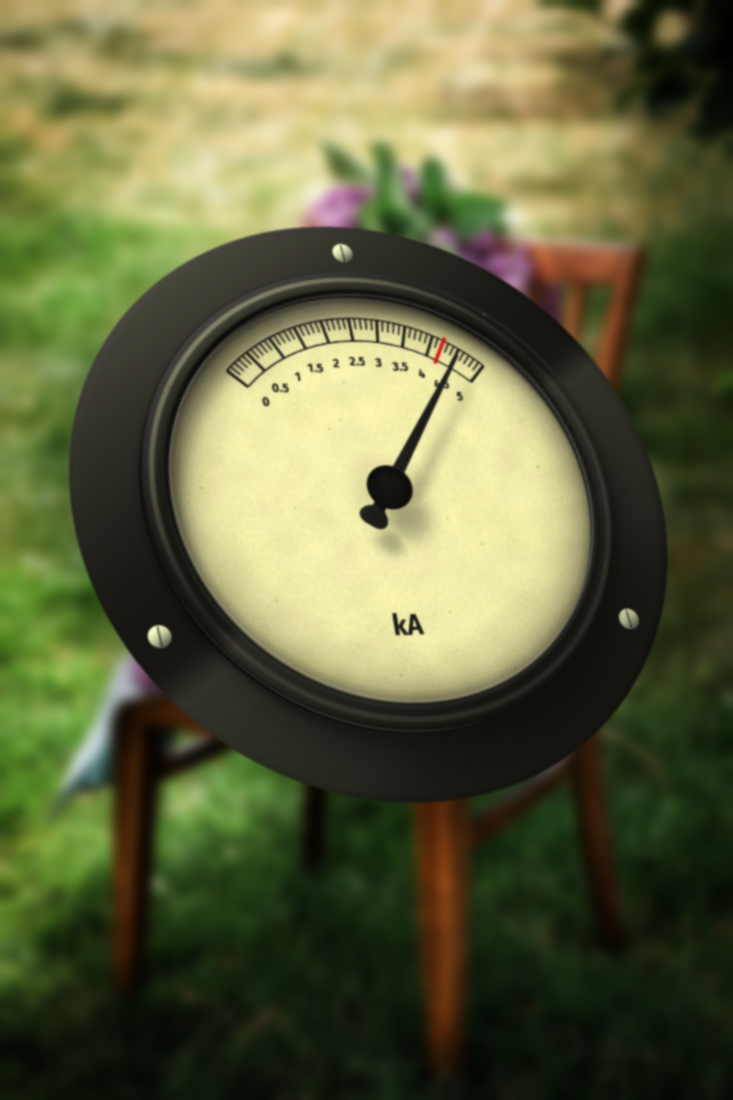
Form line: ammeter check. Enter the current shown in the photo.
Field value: 4.5 kA
